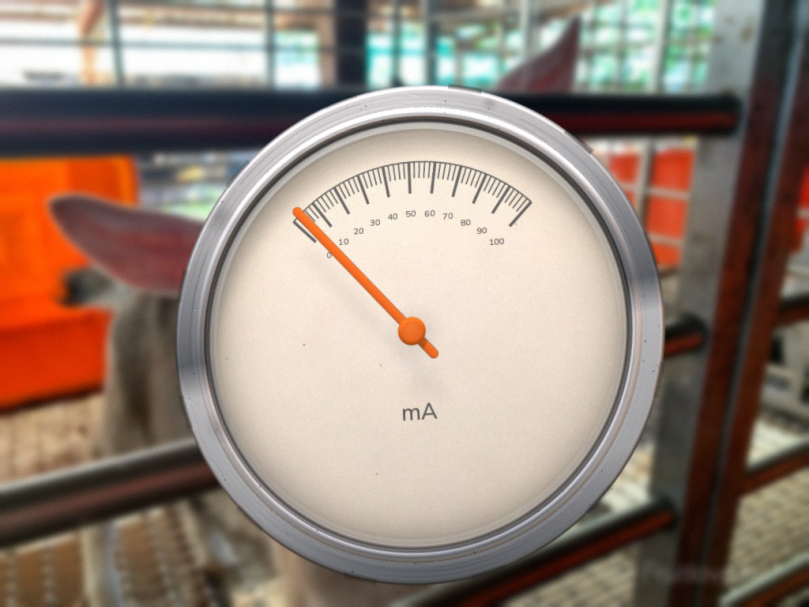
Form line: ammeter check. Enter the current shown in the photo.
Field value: 4 mA
